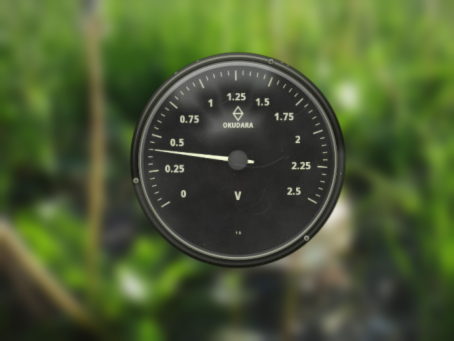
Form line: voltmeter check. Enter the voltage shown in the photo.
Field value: 0.4 V
